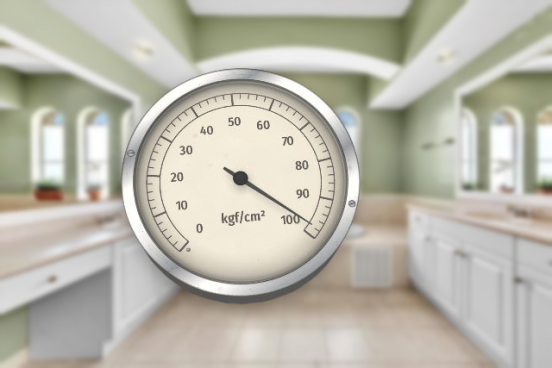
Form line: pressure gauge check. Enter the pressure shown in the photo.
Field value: 98 kg/cm²
